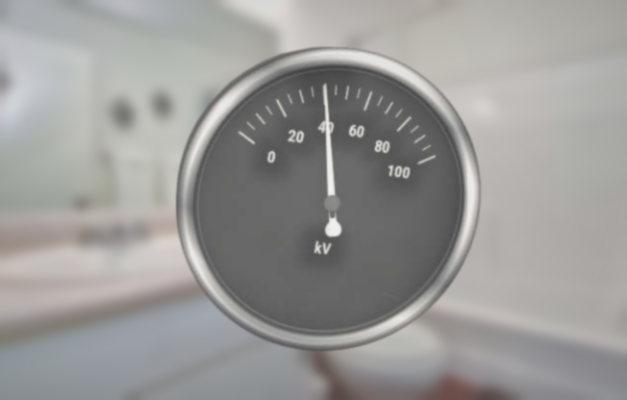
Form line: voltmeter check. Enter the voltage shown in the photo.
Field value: 40 kV
